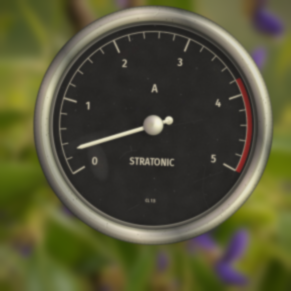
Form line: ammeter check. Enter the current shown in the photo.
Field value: 0.3 A
